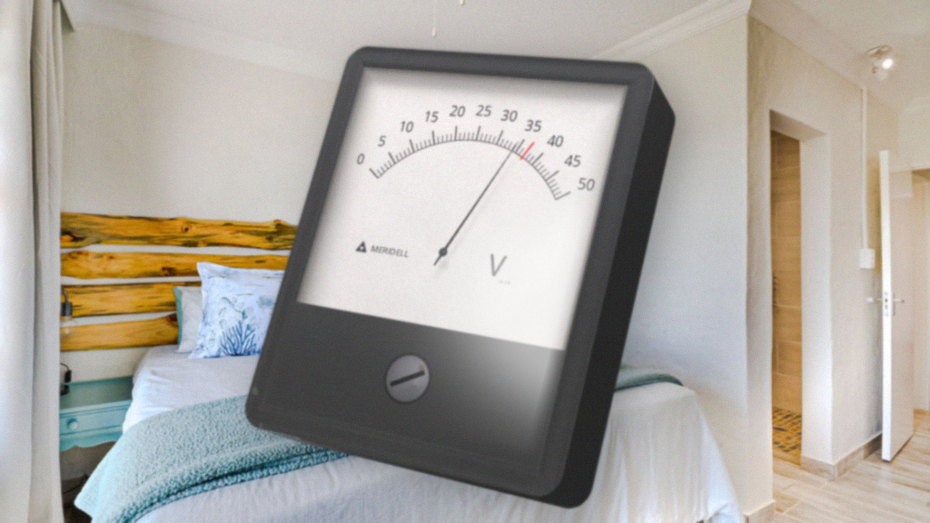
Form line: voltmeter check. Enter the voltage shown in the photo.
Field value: 35 V
